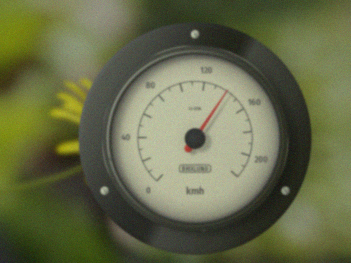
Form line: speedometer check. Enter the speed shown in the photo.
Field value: 140 km/h
